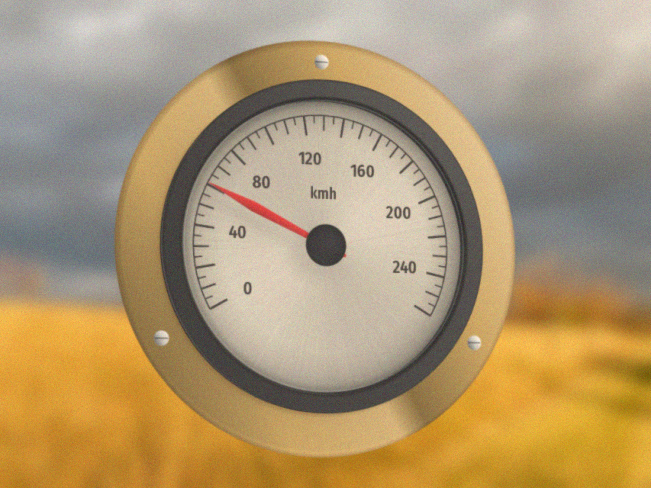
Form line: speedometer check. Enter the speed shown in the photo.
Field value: 60 km/h
